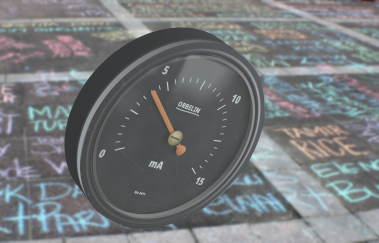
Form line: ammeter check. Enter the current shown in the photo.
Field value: 4 mA
